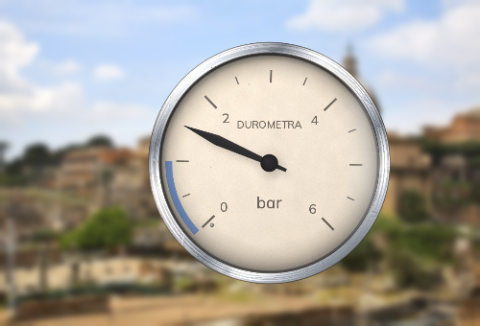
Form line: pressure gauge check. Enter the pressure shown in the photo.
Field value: 1.5 bar
